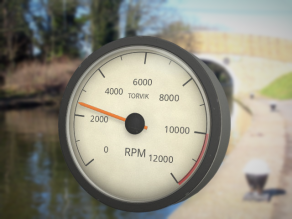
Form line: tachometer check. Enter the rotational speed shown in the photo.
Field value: 2500 rpm
